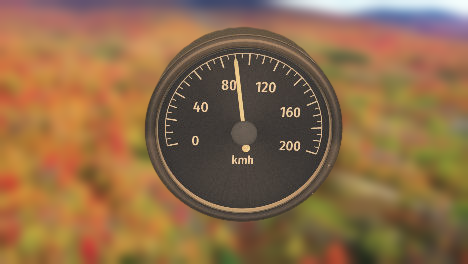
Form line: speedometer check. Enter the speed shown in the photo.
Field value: 90 km/h
